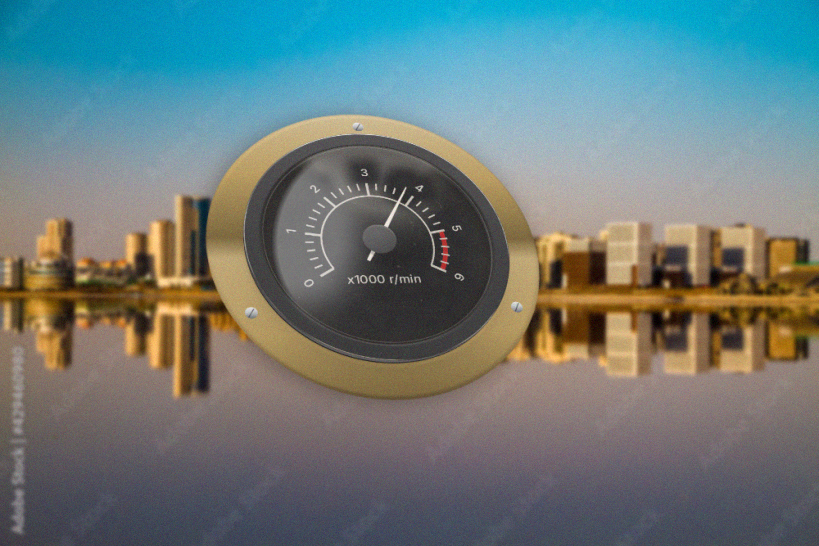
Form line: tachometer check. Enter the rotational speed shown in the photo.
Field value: 3800 rpm
